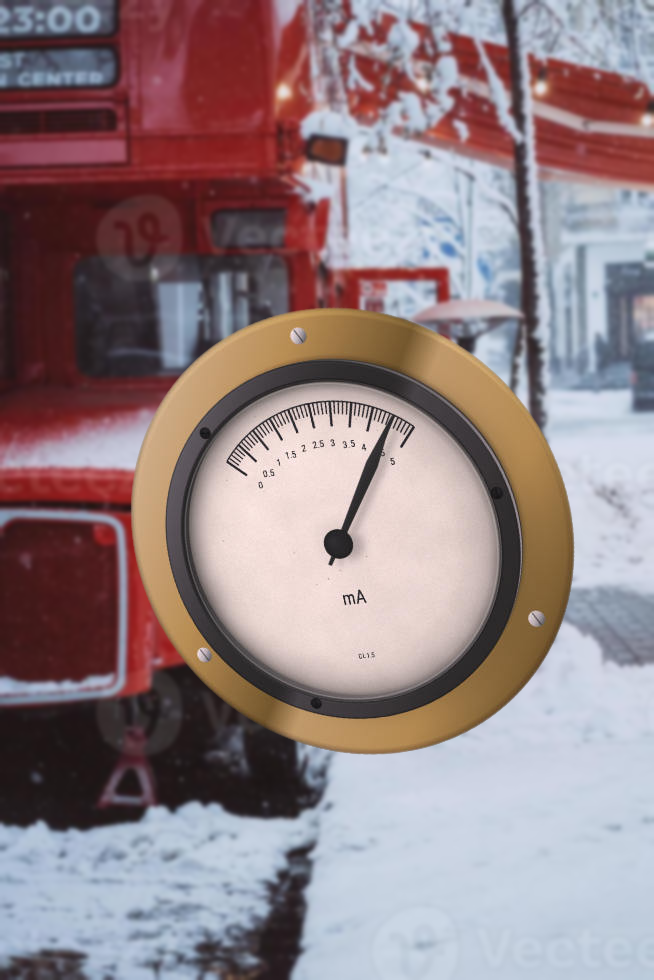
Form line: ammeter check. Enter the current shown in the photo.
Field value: 4.5 mA
